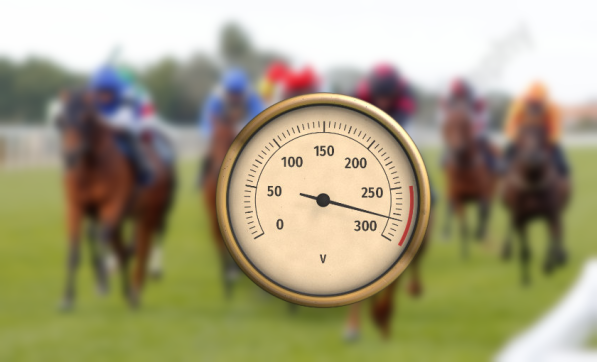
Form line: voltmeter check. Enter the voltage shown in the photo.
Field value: 280 V
